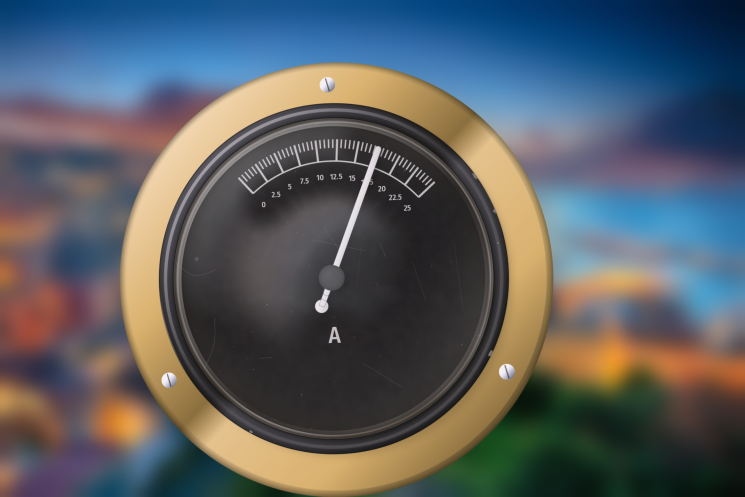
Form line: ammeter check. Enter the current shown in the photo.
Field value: 17.5 A
